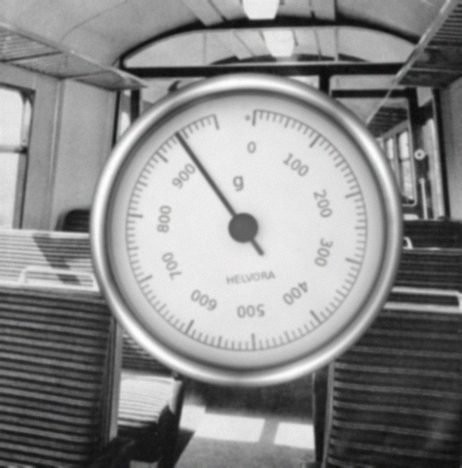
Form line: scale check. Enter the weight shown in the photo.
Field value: 940 g
